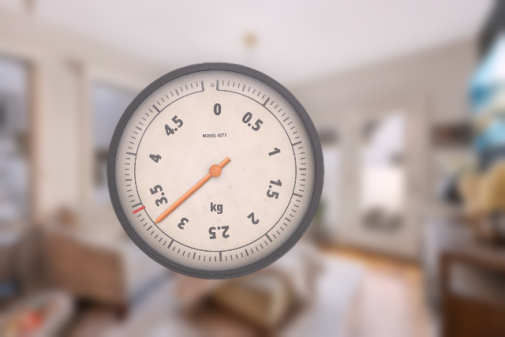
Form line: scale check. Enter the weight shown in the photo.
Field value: 3.25 kg
